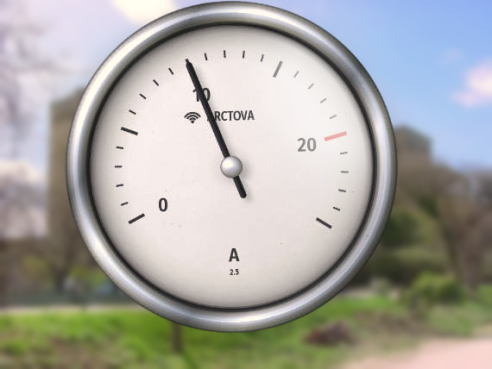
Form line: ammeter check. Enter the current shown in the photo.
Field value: 10 A
